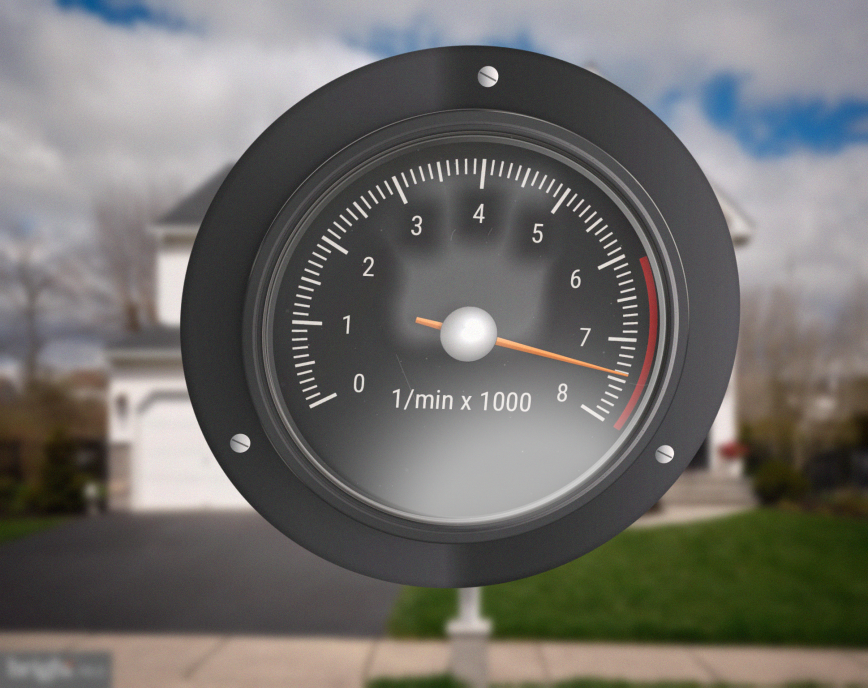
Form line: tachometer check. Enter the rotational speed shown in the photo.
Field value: 7400 rpm
